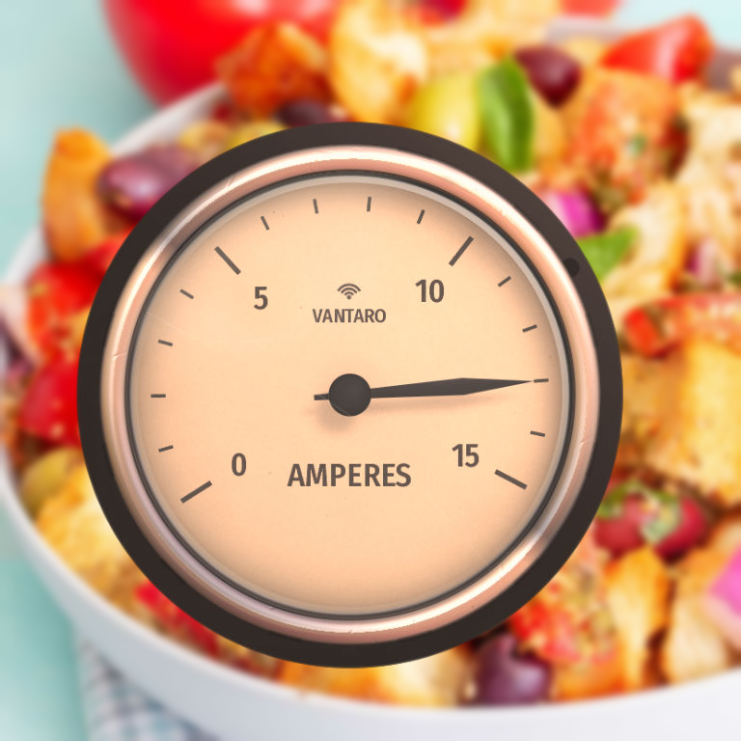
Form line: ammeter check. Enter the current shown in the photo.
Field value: 13 A
